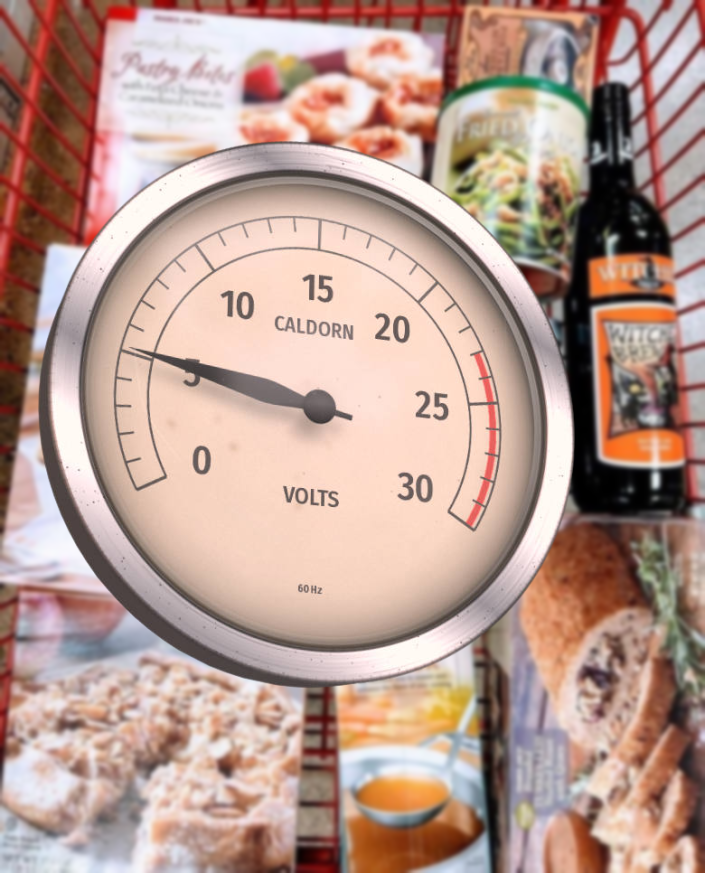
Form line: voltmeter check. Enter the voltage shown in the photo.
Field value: 5 V
